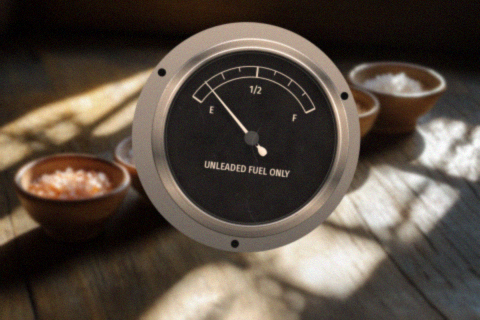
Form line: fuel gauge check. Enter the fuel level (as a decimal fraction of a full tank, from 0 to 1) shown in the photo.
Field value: 0.125
